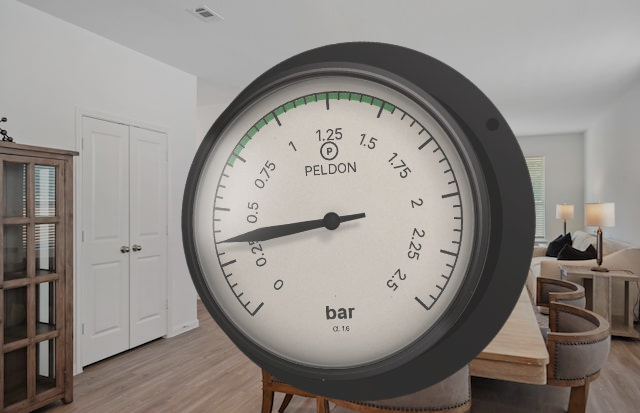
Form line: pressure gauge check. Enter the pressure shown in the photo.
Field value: 0.35 bar
